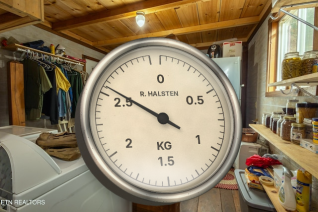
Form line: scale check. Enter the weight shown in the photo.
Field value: 2.55 kg
